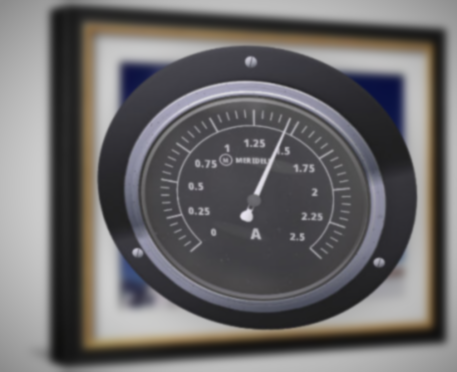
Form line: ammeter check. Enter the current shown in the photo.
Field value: 1.45 A
